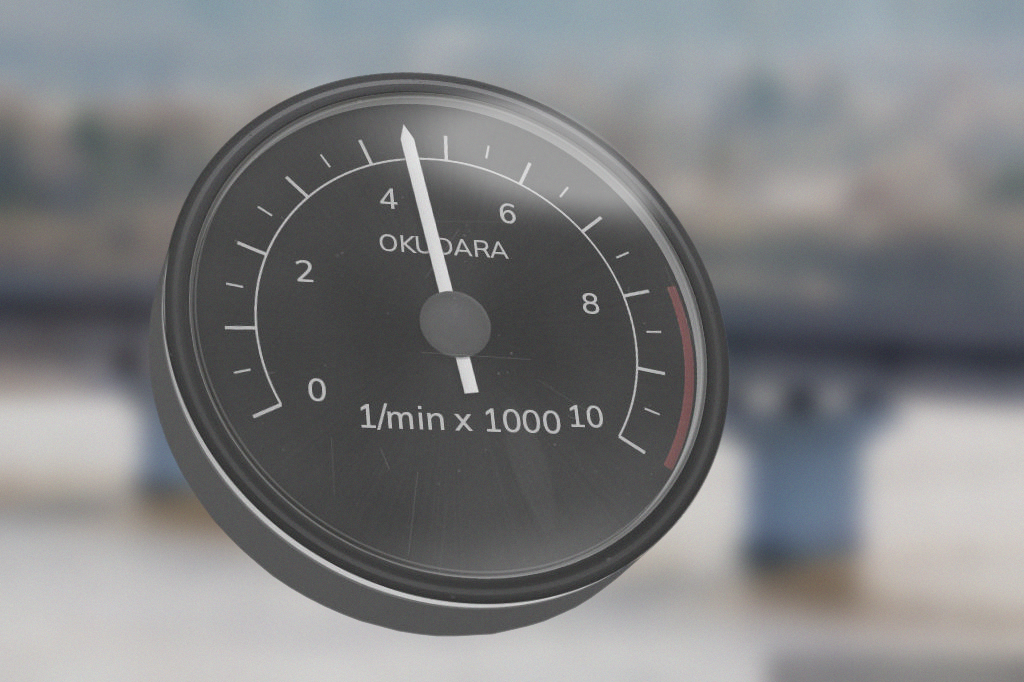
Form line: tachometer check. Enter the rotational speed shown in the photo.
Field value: 4500 rpm
